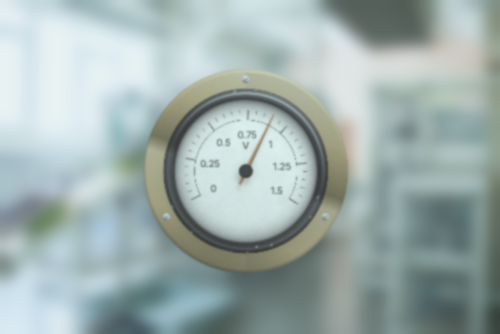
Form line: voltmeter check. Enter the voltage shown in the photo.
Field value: 0.9 V
